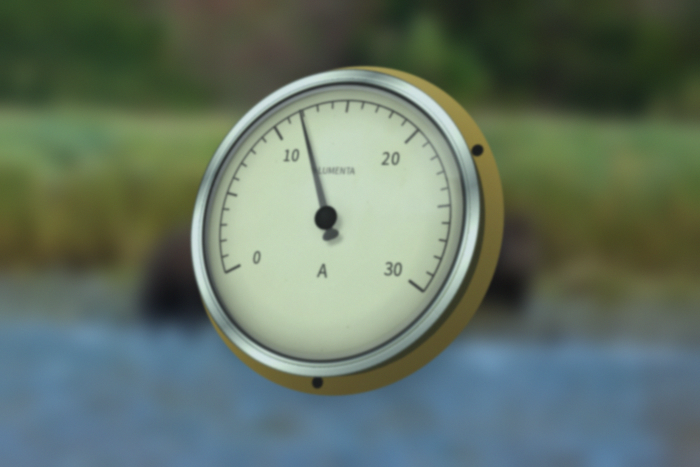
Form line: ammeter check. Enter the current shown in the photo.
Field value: 12 A
